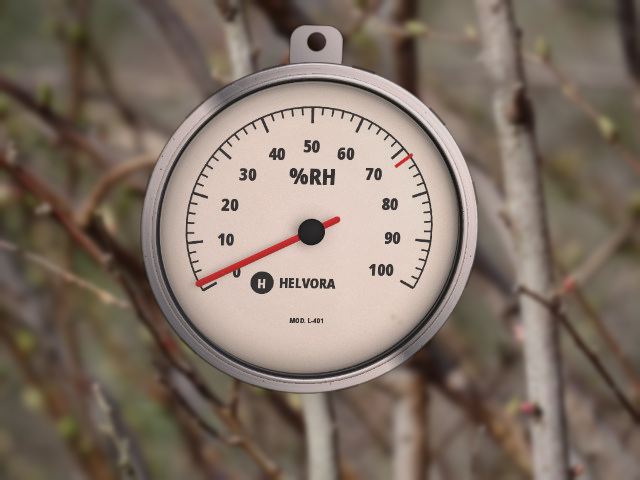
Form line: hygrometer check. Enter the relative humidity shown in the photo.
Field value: 2 %
